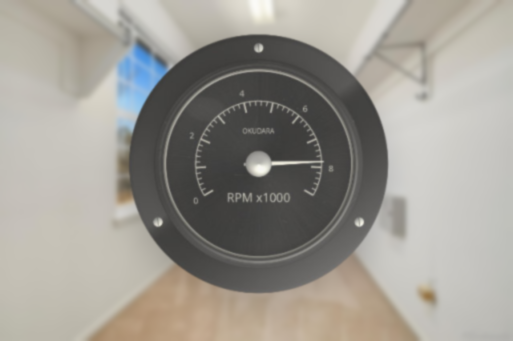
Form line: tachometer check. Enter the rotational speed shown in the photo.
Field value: 7800 rpm
